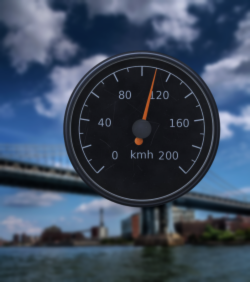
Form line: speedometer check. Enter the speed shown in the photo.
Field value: 110 km/h
